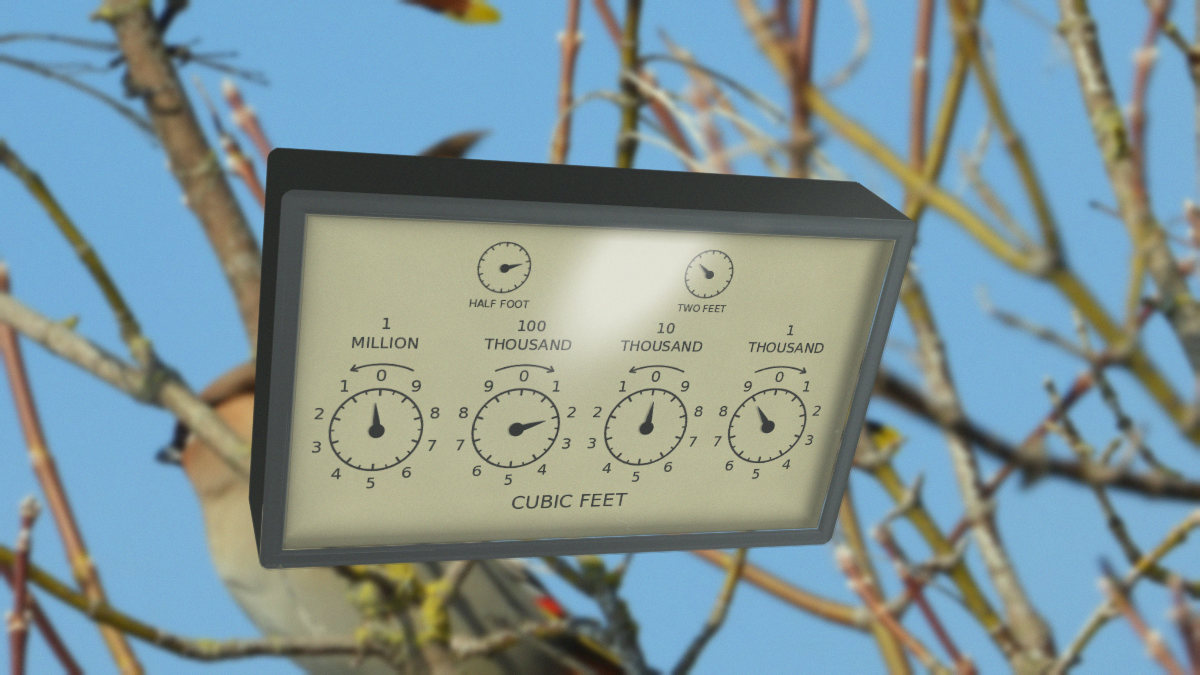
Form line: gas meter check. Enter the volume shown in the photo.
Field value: 19900 ft³
